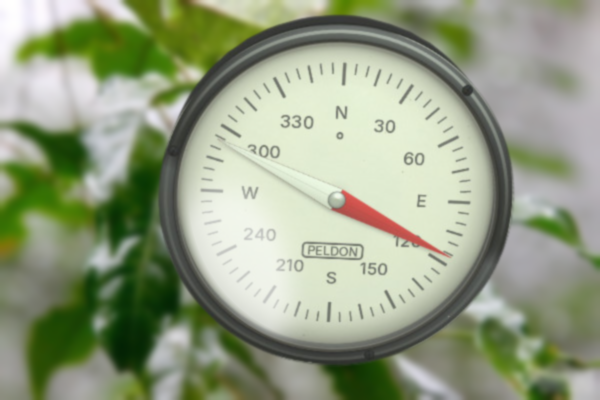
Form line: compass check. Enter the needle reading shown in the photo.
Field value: 115 °
